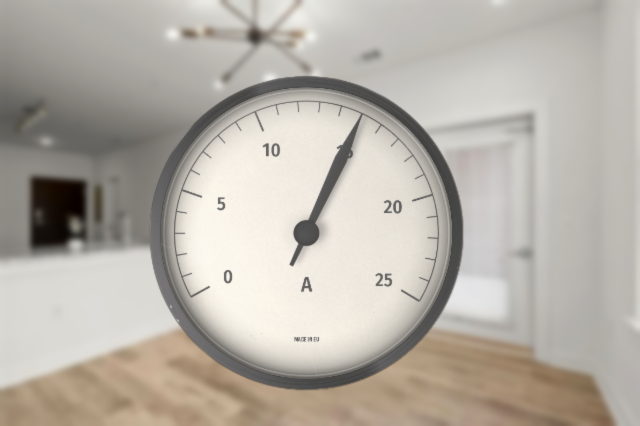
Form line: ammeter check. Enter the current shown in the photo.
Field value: 15 A
